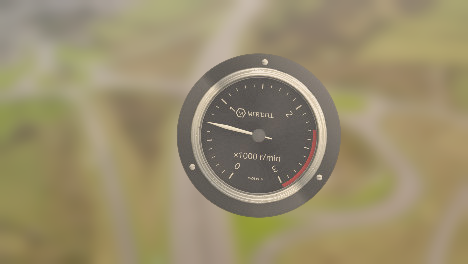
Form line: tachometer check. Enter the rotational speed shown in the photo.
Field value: 700 rpm
